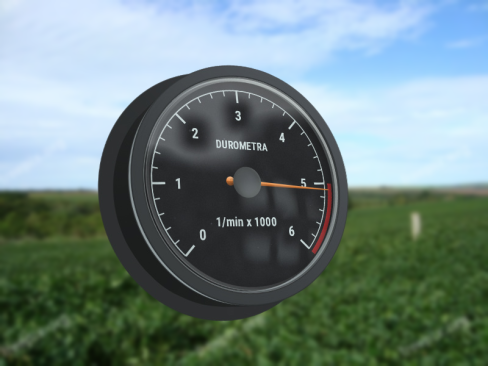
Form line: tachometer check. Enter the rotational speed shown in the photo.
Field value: 5100 rpm
